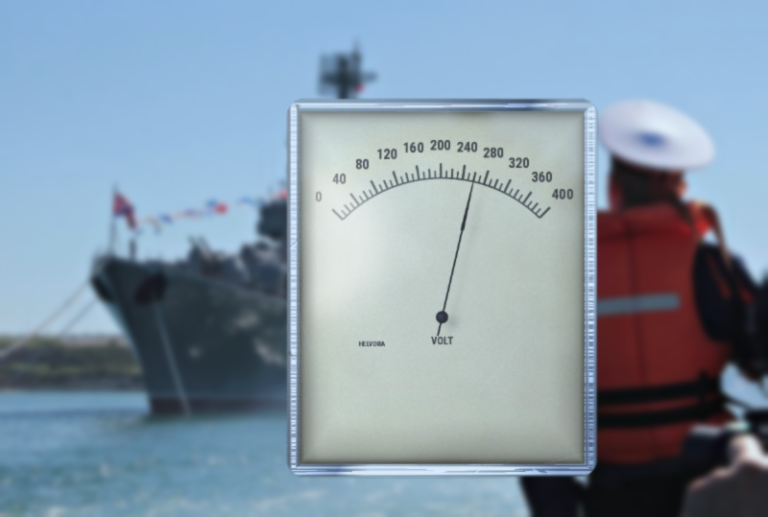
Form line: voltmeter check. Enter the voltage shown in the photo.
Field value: 260 V
